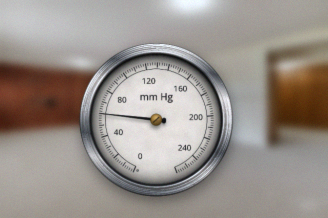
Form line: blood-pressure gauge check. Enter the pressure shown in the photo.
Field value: 60 mmHg
